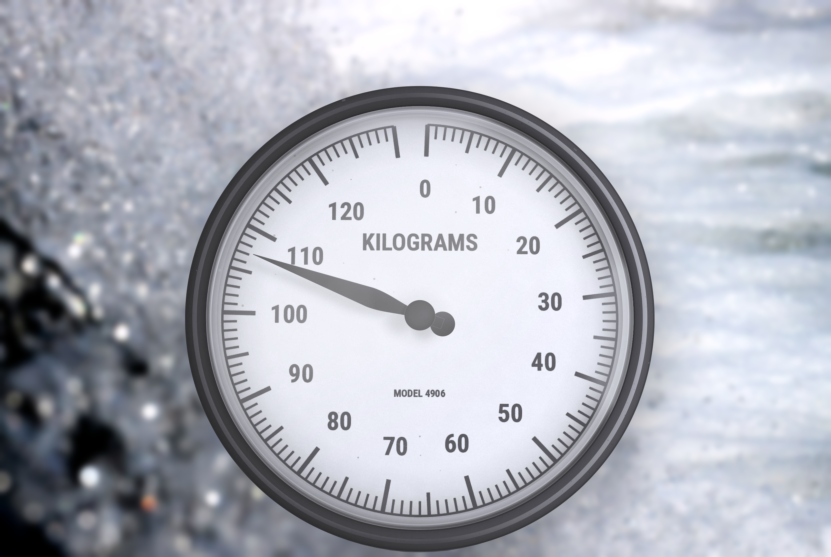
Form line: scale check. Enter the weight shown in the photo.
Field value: 107 kg
